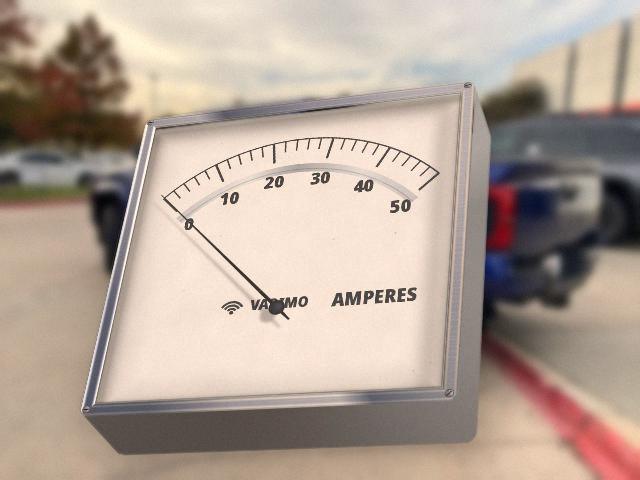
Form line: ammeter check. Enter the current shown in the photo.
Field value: 0 A
